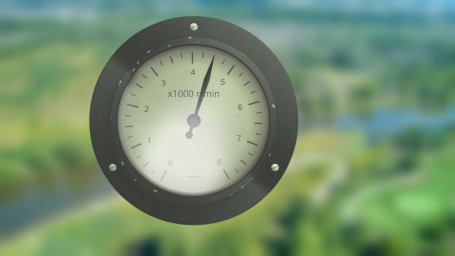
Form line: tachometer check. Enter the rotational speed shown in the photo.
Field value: 4500 rpm
